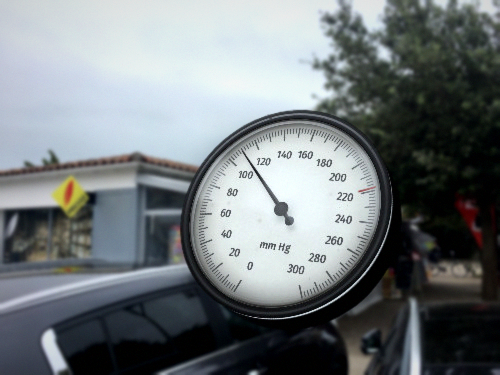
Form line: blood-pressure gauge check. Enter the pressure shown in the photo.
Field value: 110 mmHg
